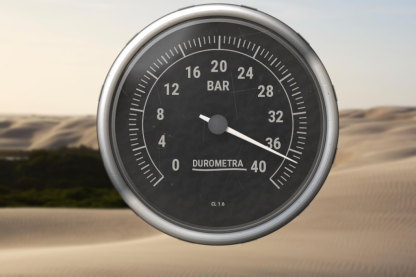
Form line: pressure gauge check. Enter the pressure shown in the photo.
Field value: 37 bar
